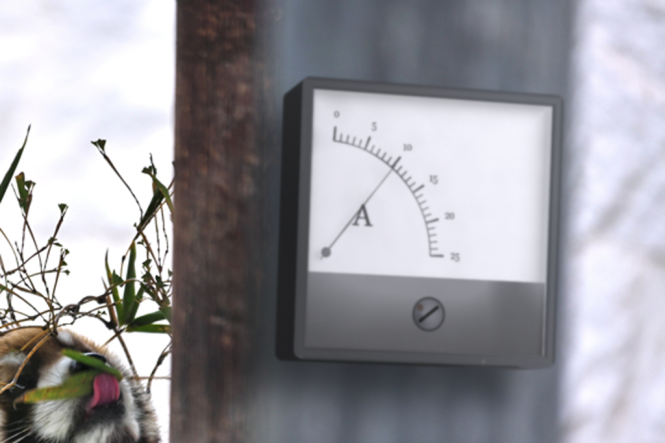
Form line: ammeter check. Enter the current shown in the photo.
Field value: 10 A
